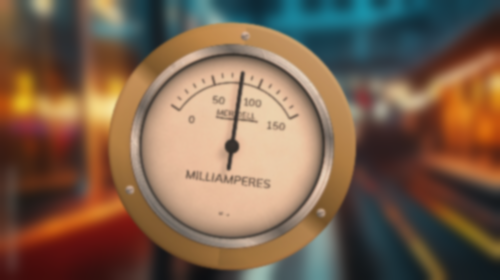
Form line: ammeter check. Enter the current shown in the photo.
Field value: 80 mA
